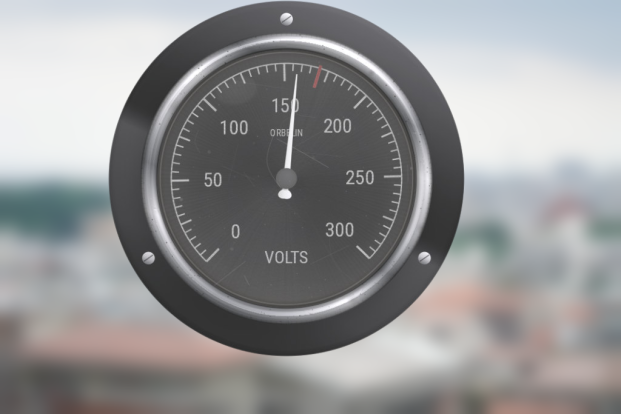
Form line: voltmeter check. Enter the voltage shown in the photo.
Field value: 157.5 V
